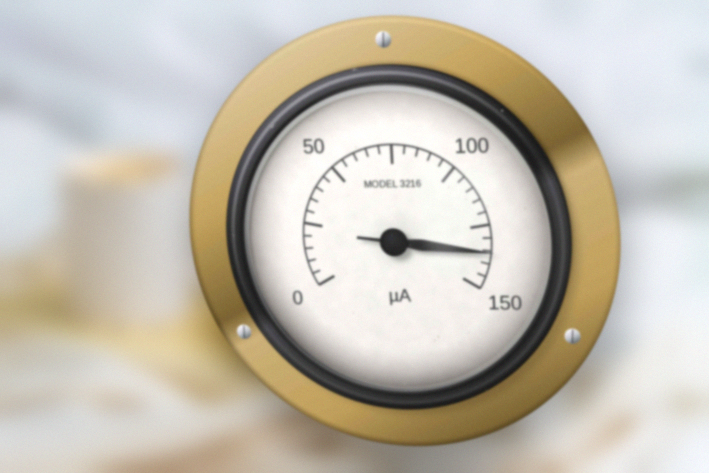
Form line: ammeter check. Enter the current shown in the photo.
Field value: 135 µA
